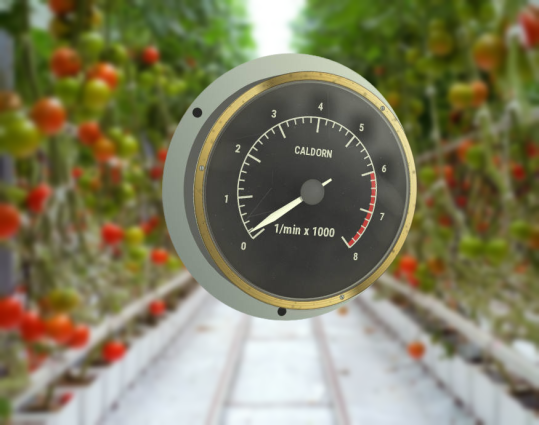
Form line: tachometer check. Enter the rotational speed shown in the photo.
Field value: 200 rpm
